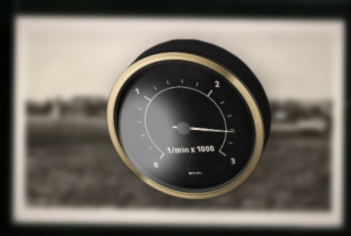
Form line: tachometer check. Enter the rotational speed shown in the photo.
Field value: 2600 rpm
